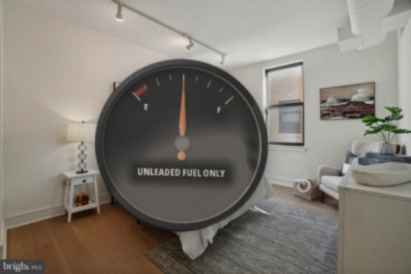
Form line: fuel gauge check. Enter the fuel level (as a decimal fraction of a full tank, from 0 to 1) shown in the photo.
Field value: 0.5
